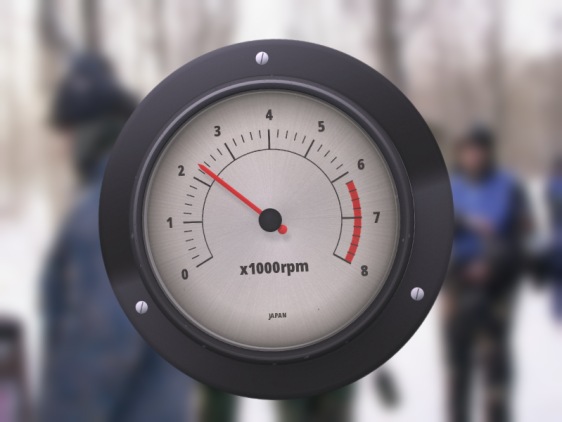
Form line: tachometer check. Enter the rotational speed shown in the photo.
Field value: 2300 rpm
